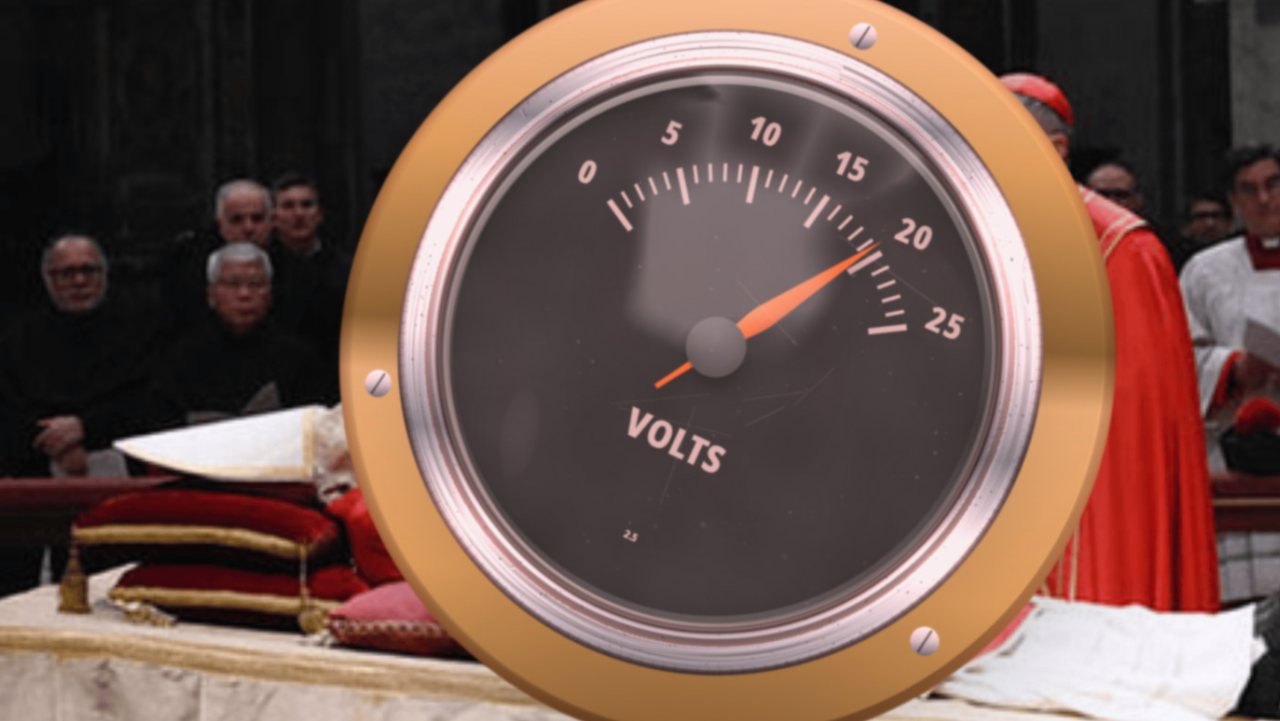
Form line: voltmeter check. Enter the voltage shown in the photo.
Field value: 19.5 V
